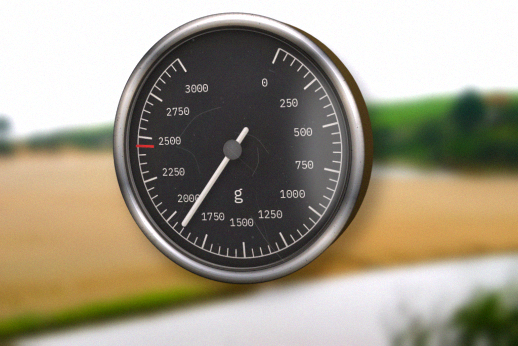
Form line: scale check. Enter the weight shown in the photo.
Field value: 1900 g
